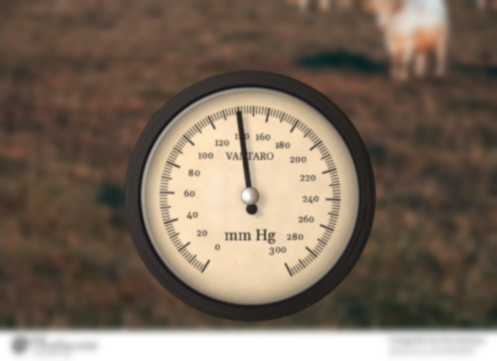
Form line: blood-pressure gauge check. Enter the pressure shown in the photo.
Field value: 140 mmHg
